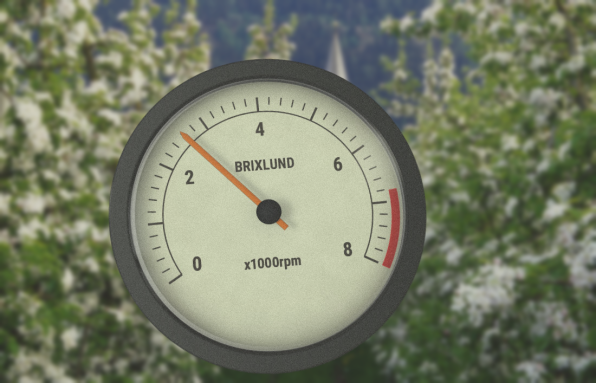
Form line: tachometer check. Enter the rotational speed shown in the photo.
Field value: 2600 rpm
